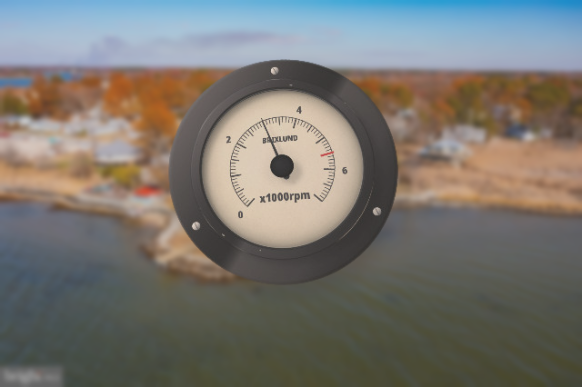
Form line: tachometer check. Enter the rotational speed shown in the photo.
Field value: 3000 rpm
